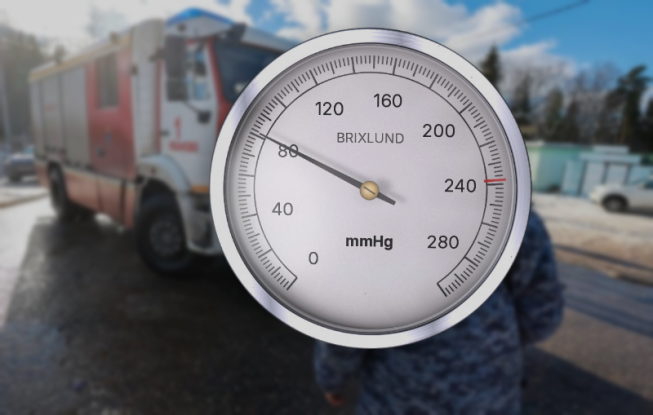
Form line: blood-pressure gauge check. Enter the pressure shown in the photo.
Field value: 82 mmHg
